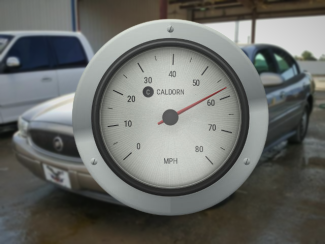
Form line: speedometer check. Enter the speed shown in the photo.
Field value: 57.5 mph
